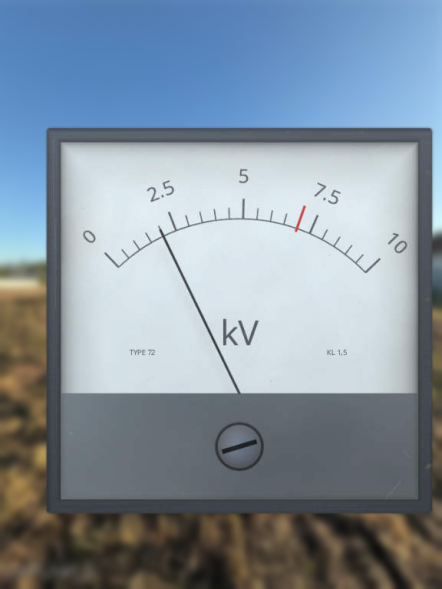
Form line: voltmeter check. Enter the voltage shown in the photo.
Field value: 2 kV
